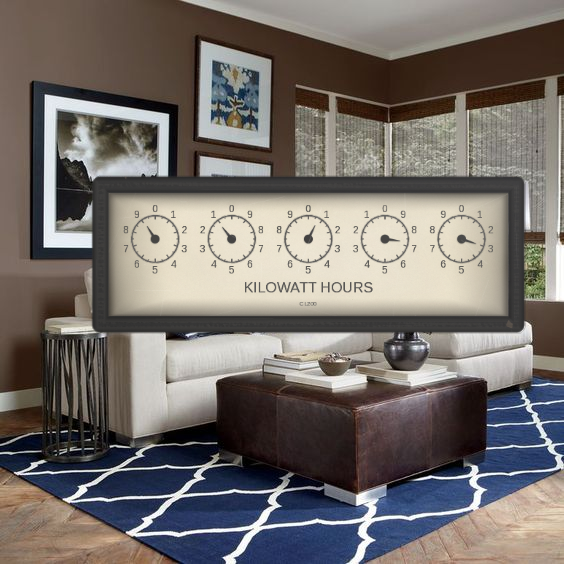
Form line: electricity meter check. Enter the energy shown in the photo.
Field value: 91073 kWh
